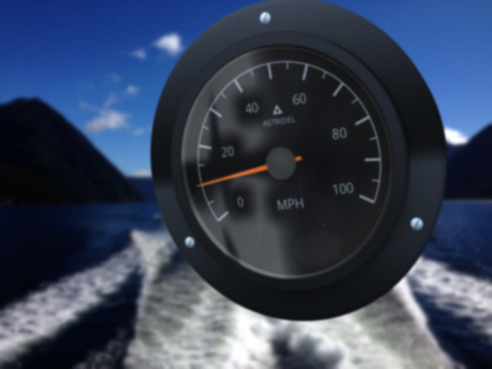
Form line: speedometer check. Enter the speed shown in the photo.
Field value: 10 mph
